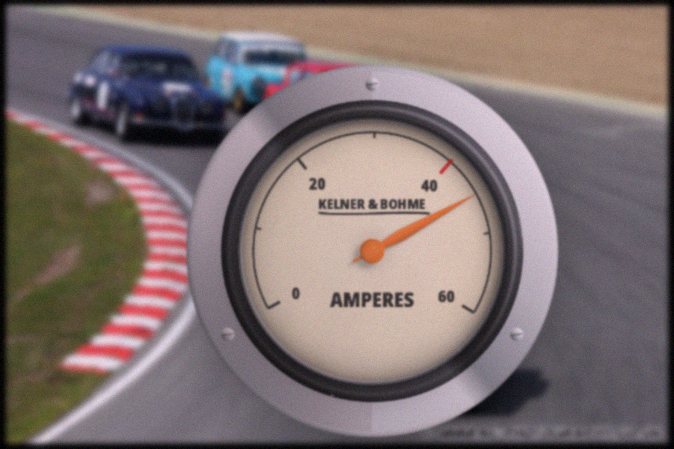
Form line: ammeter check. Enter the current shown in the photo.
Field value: 45 A
